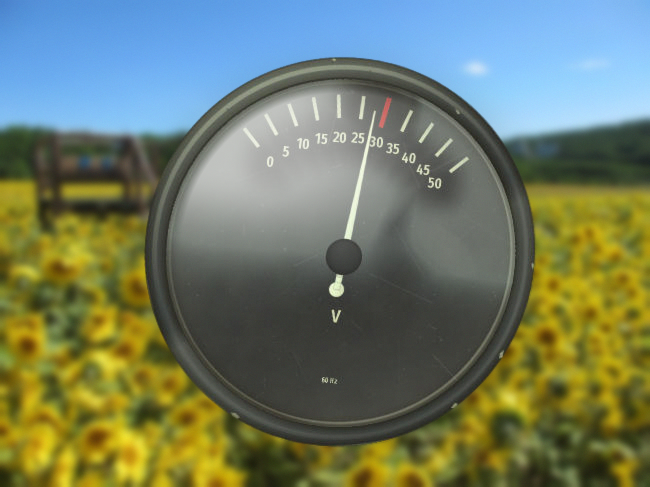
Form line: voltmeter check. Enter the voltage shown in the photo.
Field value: 27.5 V
